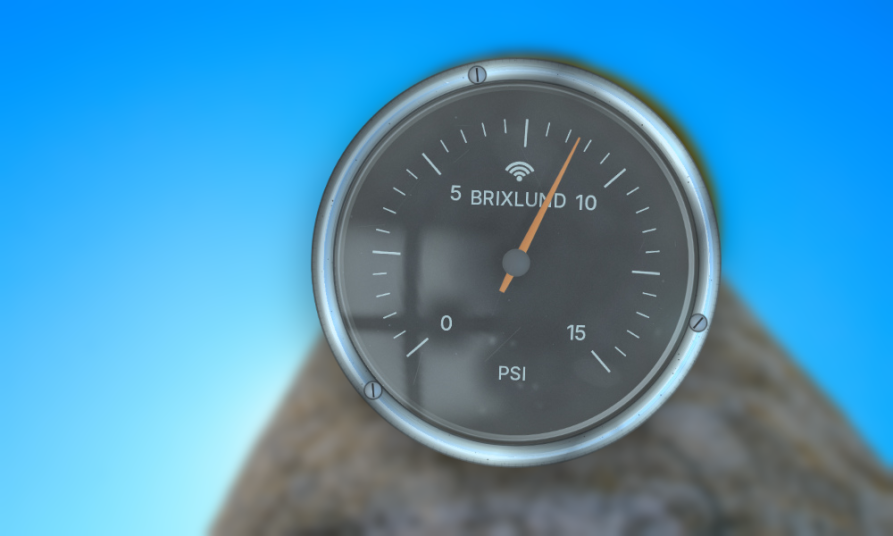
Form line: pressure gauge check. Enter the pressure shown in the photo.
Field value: 8.75 psi
